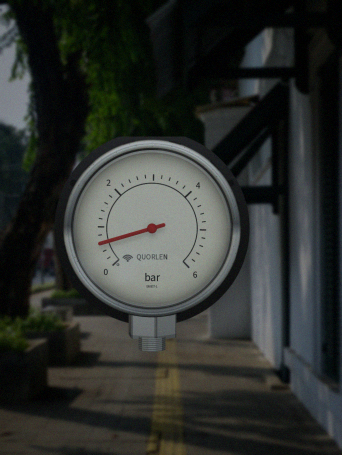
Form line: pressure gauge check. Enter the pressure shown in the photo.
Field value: 0.6 bar
